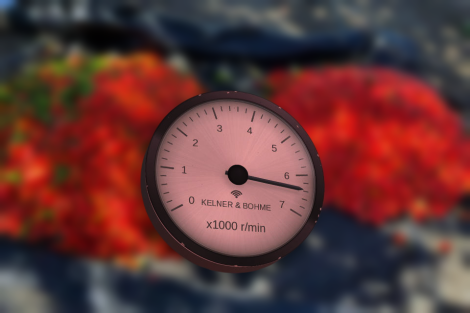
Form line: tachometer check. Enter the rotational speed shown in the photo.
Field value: 6400 rpm
